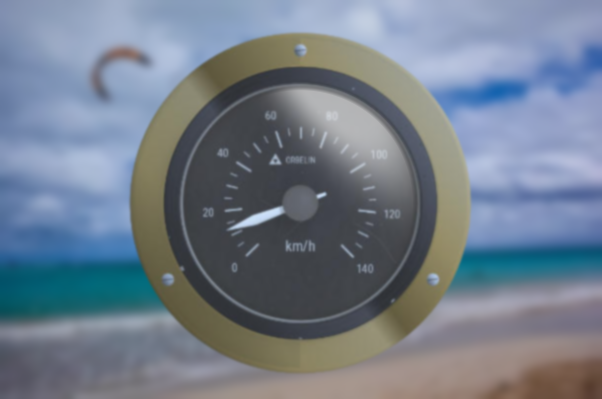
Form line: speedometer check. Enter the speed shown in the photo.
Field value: 12.5 km/h
